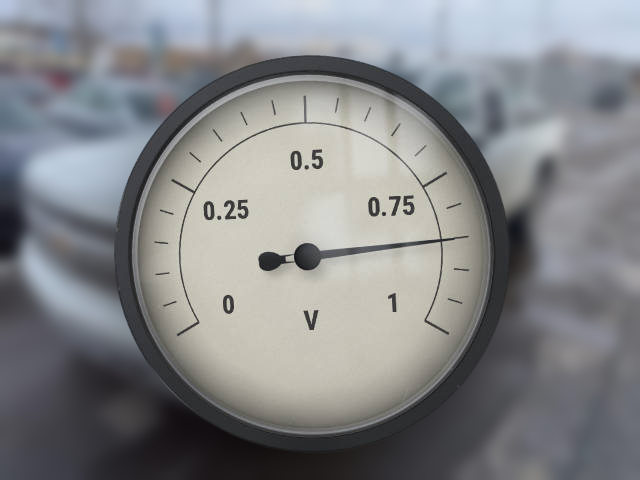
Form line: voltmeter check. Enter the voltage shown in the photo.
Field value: 0.85 V
